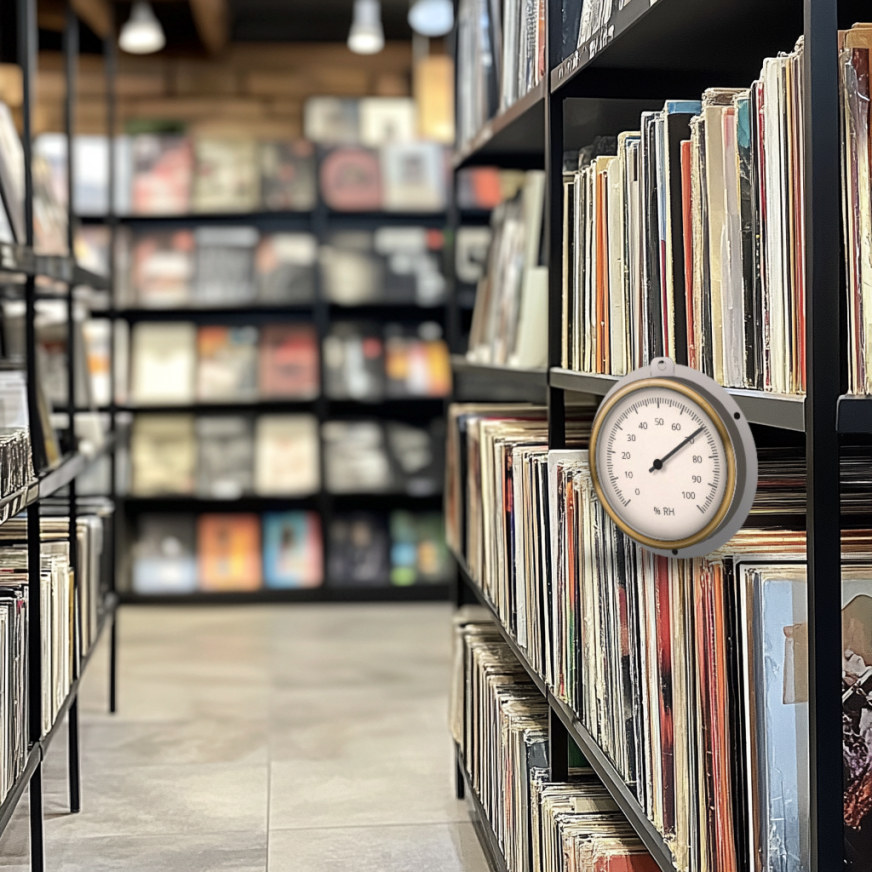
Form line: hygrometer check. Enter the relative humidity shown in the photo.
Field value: 70 %
